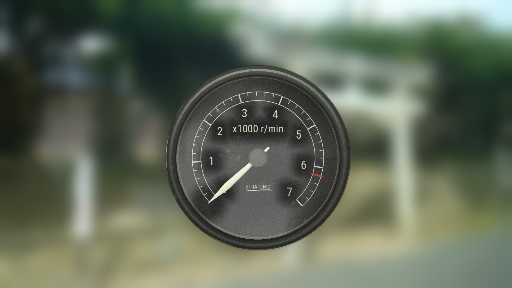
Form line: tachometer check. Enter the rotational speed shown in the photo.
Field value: 0 rpm
